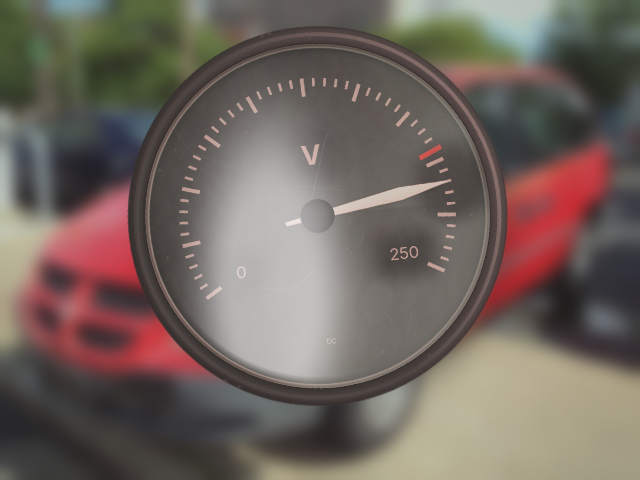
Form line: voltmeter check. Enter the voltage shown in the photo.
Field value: 210 V
